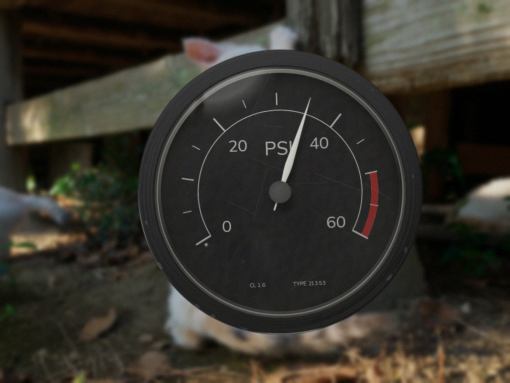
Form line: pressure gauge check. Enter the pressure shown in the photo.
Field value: 35 psi
